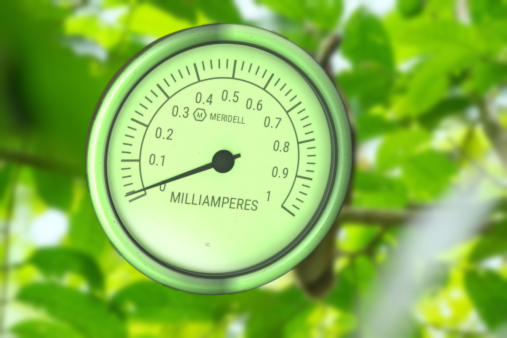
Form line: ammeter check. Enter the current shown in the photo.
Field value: 0.02 mA
